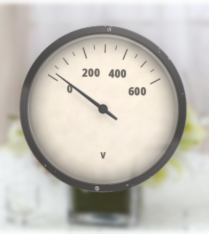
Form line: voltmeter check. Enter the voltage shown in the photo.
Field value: 25 V
